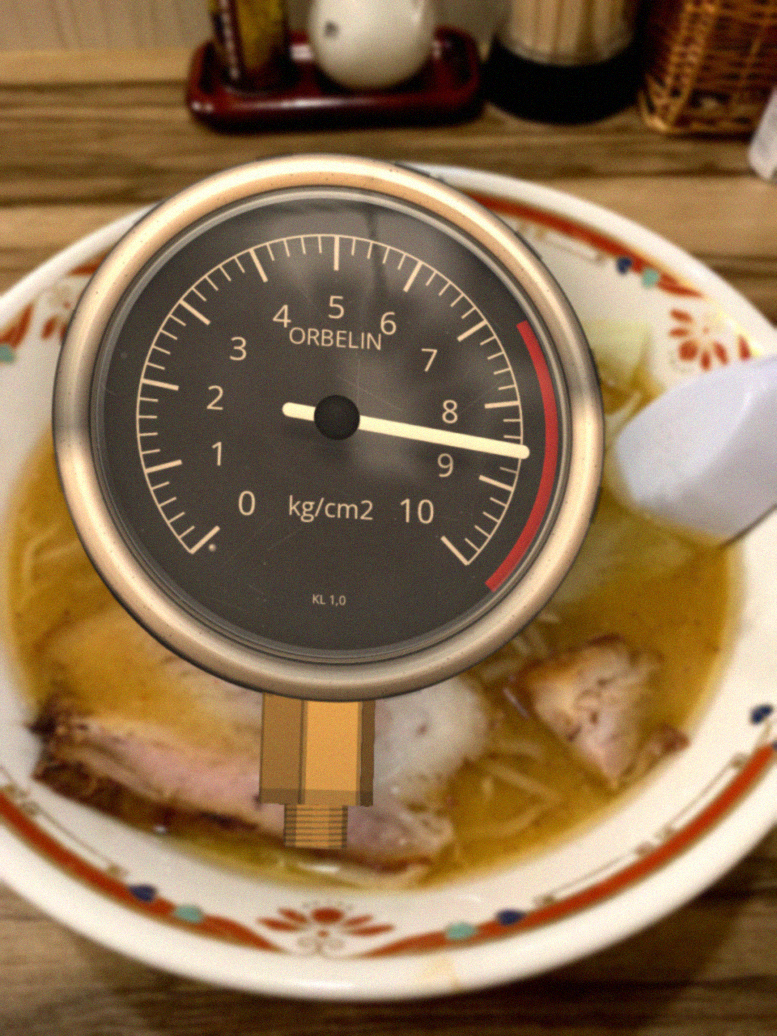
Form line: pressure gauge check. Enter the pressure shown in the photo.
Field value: 8.6 kg/cm²
